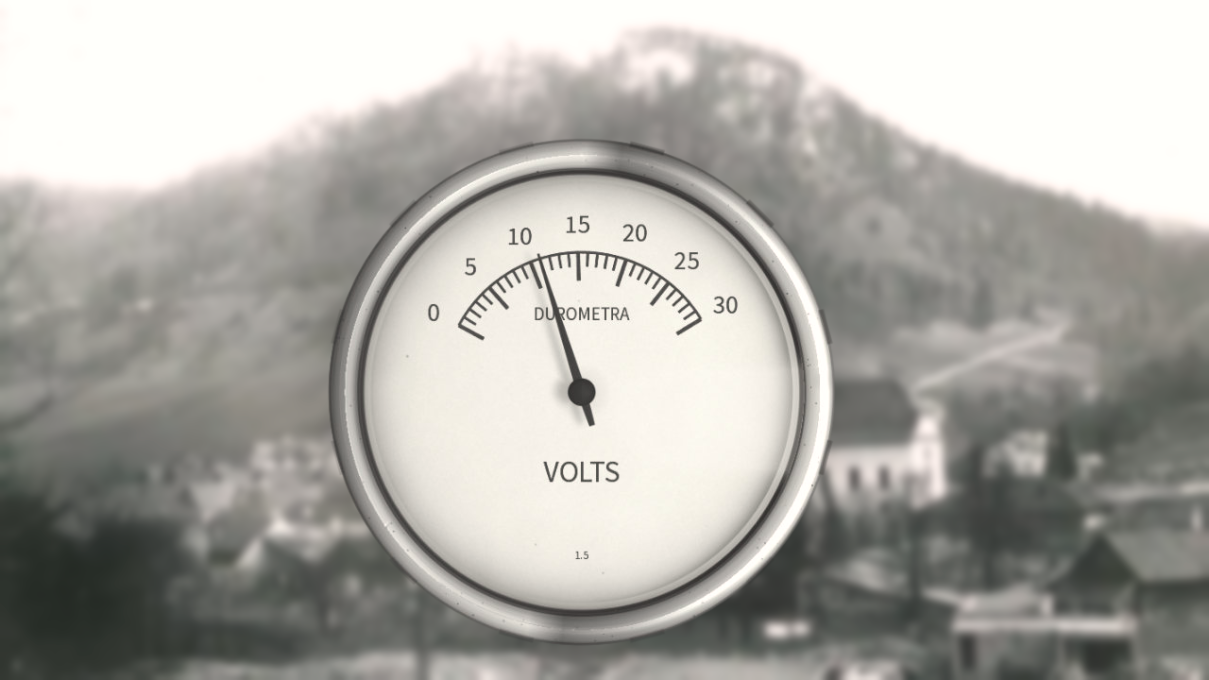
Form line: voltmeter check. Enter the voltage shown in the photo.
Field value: 11 V
